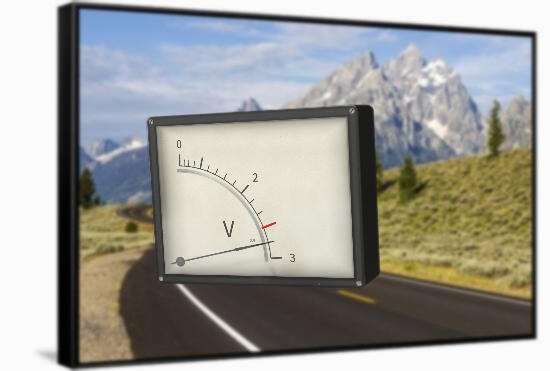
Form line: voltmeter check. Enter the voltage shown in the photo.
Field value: 2.8 V
